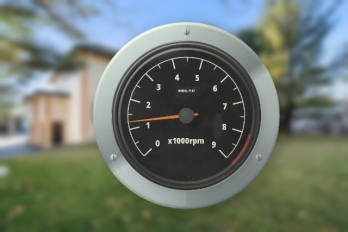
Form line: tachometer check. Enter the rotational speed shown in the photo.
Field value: 1250 rpm
